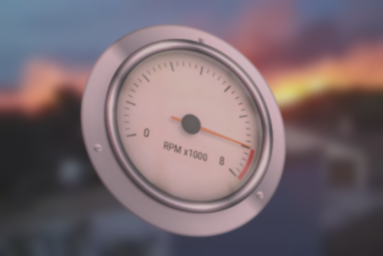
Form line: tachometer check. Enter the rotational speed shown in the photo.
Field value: 7000 rpm
